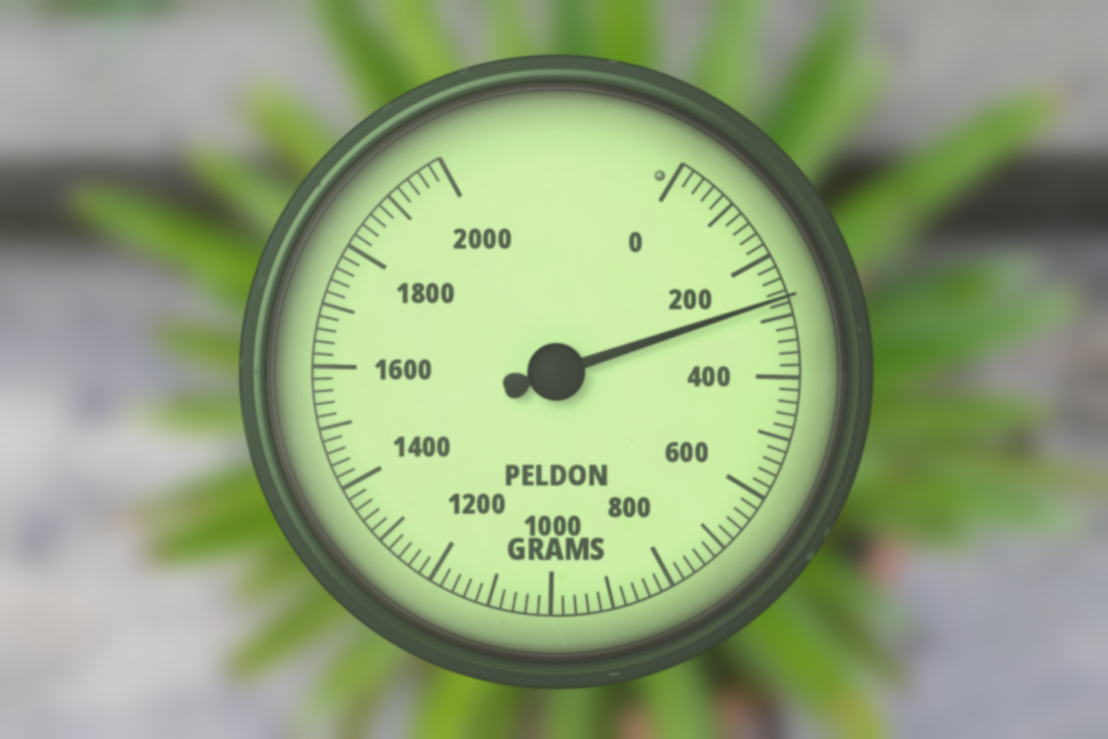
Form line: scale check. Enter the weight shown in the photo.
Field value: 270 g
